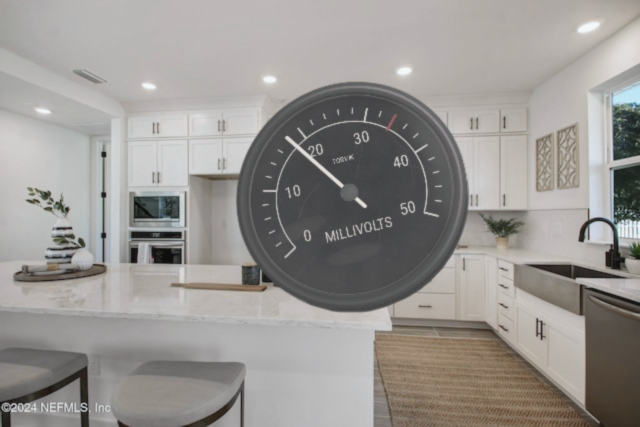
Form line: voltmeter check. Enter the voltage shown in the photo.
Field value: 18 mV
